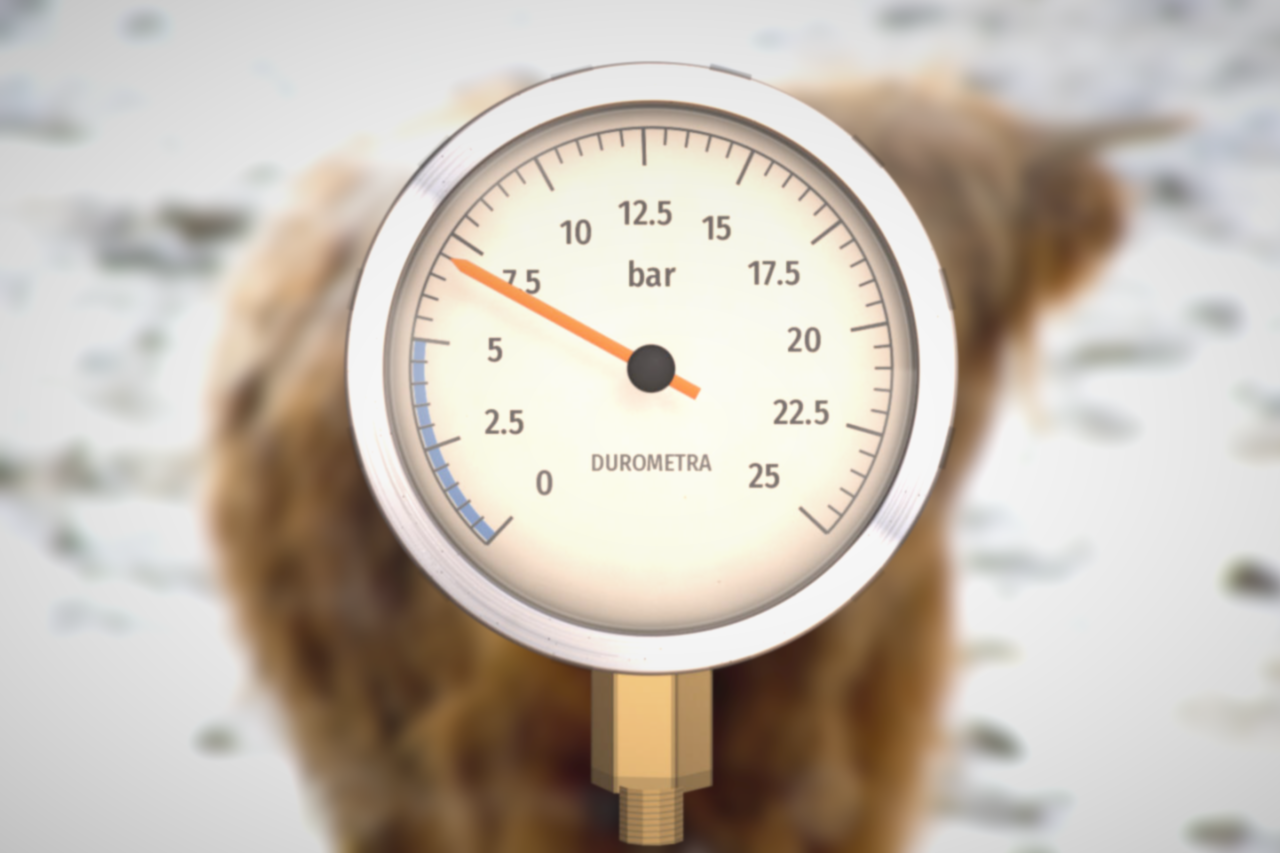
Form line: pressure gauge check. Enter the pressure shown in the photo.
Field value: 7 bar
